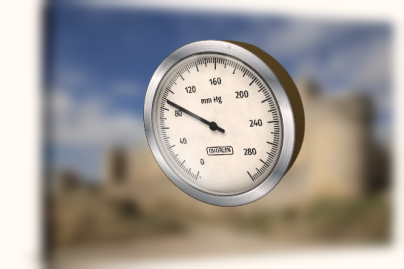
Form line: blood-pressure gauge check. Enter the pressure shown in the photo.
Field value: 90 mmHg
